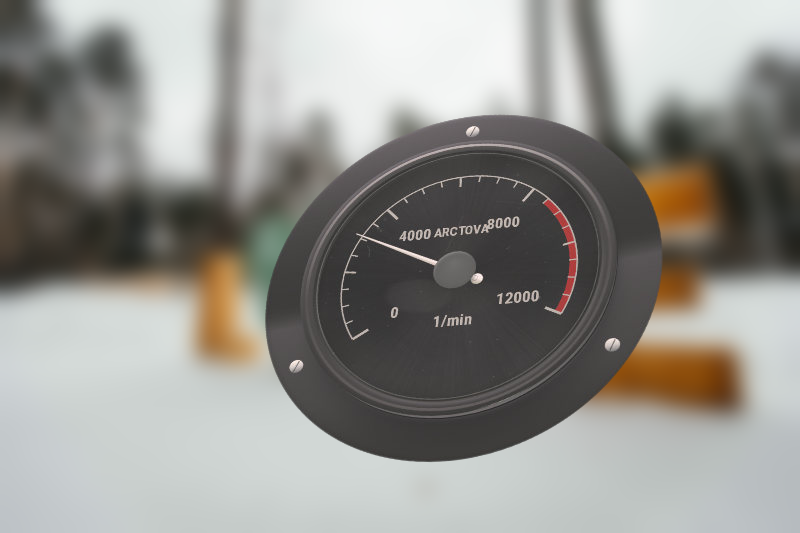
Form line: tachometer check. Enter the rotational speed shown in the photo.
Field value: 3000 rpm
